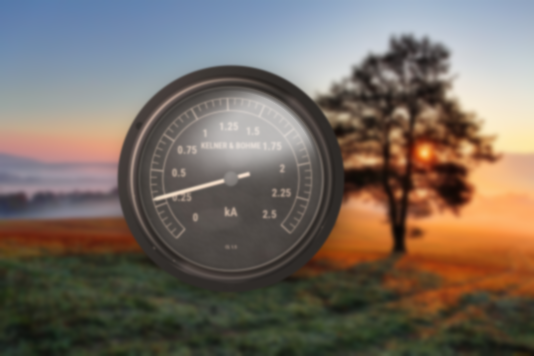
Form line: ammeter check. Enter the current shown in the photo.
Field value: 0.3 kA
